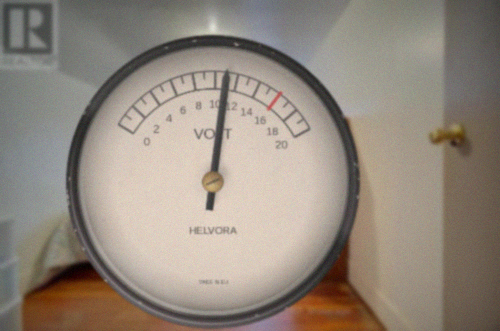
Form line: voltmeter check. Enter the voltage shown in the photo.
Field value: 11 V
